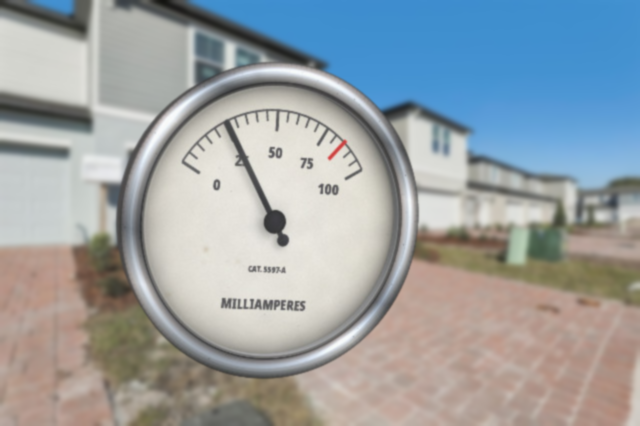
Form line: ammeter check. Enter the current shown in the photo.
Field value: 25 mA
